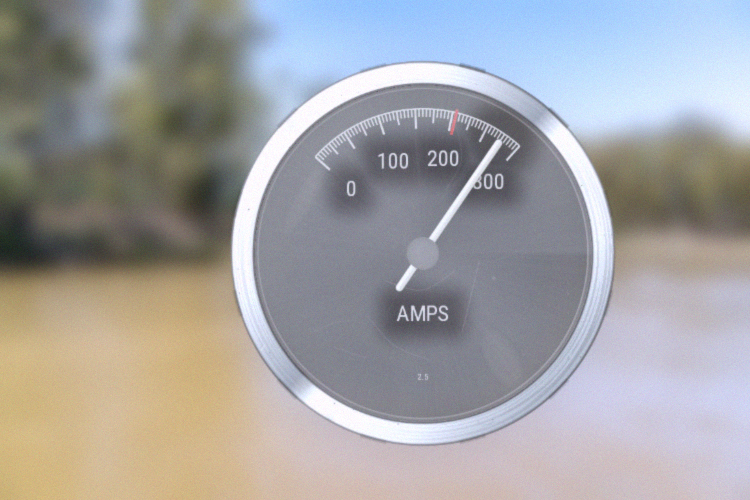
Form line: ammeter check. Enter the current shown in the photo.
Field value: 275 A
